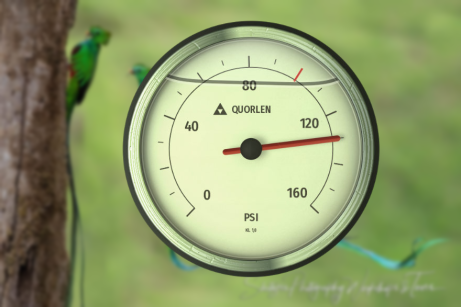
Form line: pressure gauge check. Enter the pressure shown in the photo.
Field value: 130 psi
